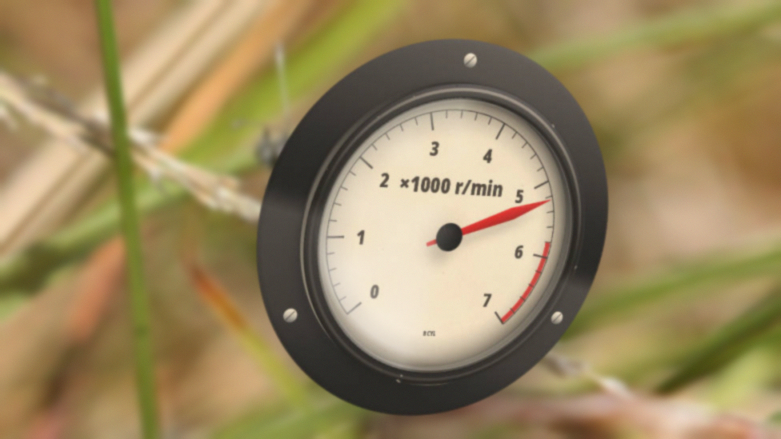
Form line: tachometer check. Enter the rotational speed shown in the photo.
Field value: 5200 rpm
